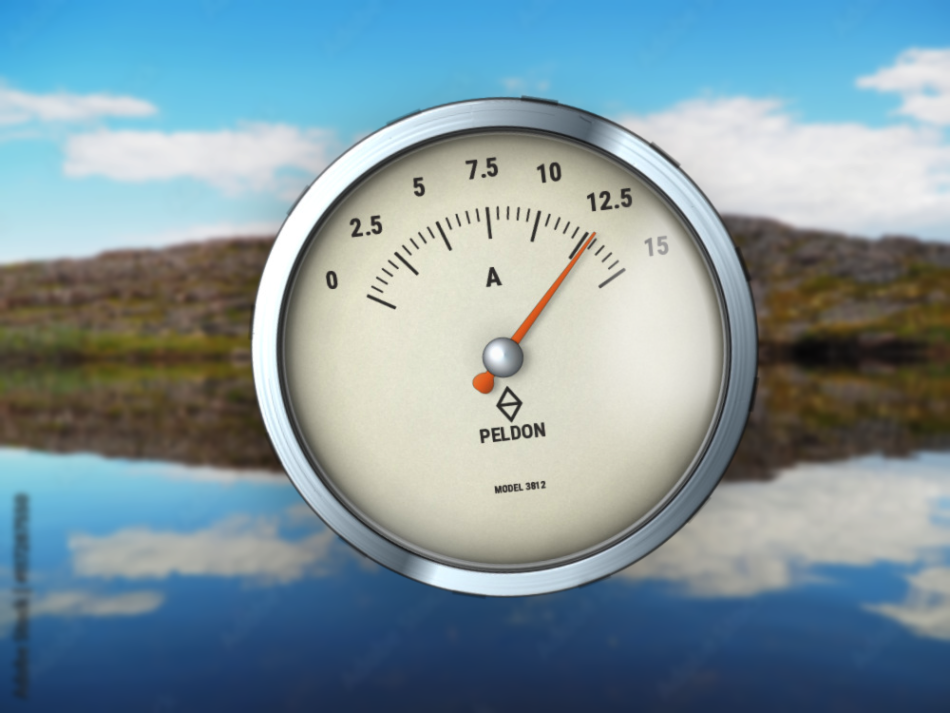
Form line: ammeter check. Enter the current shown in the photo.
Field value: 12.75 A
